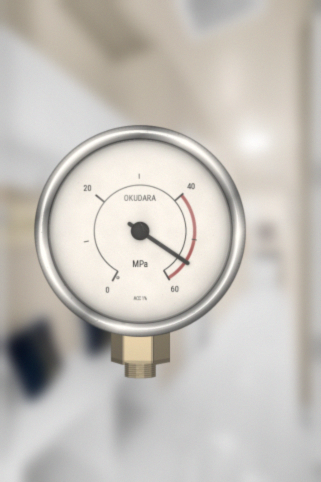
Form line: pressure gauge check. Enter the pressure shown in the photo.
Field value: 55 MPa
